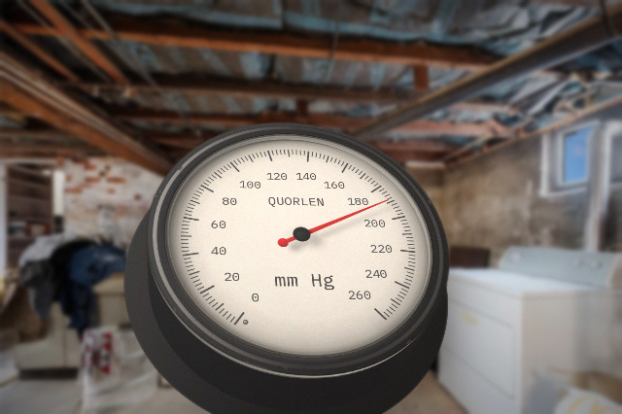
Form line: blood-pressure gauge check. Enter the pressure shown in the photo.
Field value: 190 mmHg
